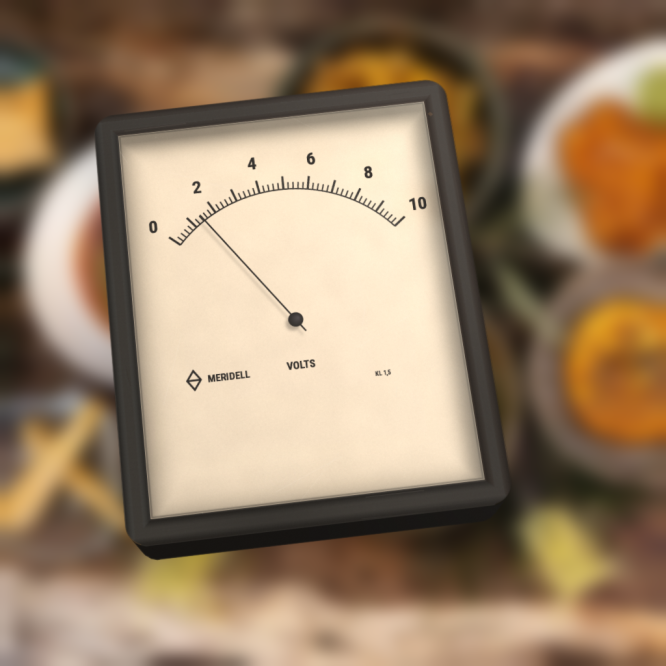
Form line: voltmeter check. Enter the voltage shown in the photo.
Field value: 1.4 V
